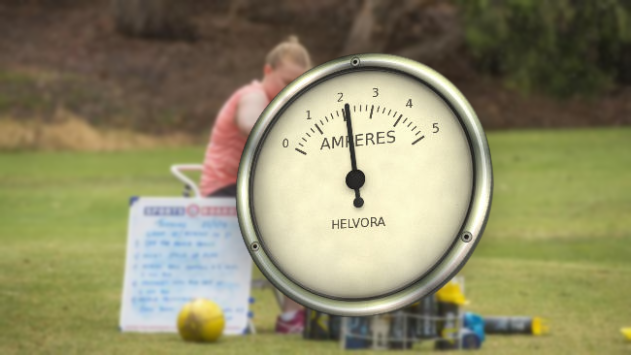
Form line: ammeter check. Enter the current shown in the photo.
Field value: 2.2 A
